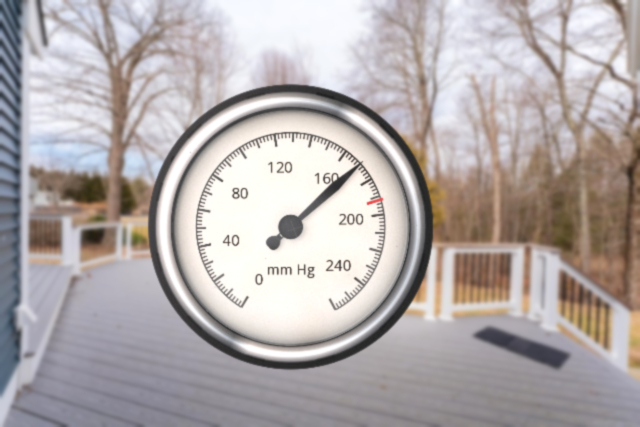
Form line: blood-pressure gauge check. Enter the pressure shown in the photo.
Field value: 170 mmHg
